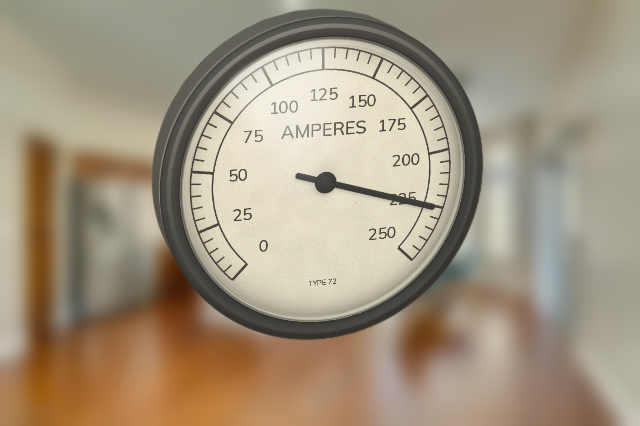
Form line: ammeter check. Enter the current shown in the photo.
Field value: 225 A
